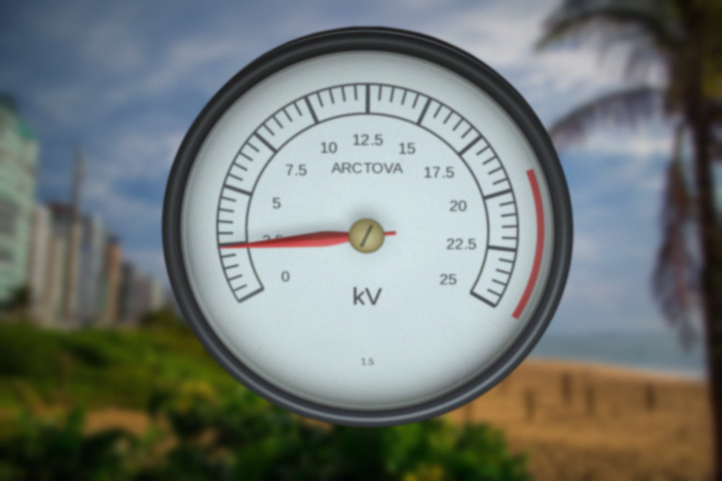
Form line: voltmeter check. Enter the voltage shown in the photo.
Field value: 2.5 kV
